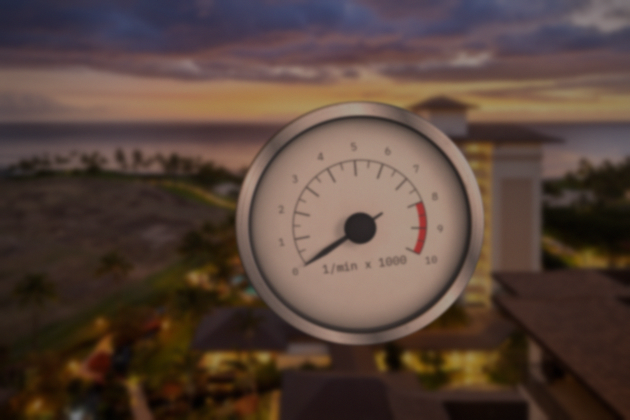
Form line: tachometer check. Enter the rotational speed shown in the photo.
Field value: 0 rpm
